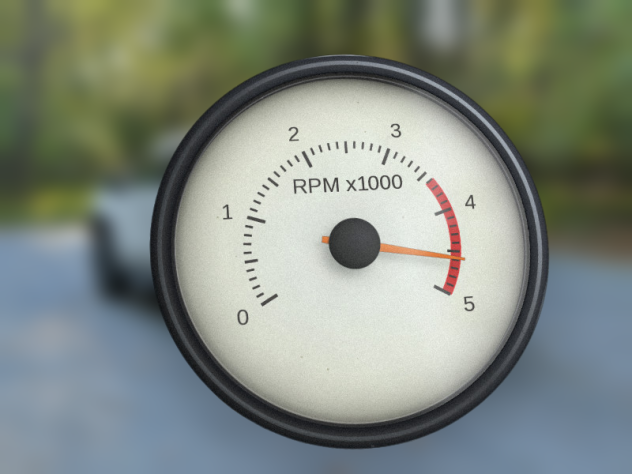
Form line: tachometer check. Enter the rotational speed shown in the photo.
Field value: 4600 rpm
